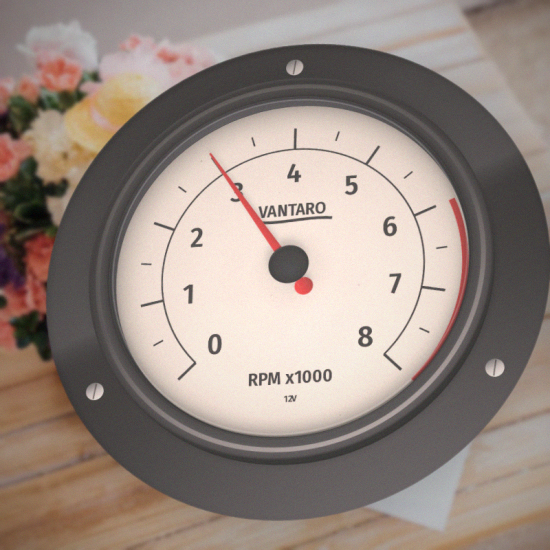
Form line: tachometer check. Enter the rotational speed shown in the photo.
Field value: 3000 rpm
